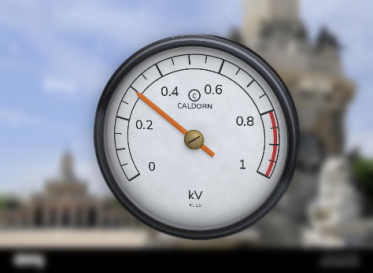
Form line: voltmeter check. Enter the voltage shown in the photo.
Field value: 0.3 kV
